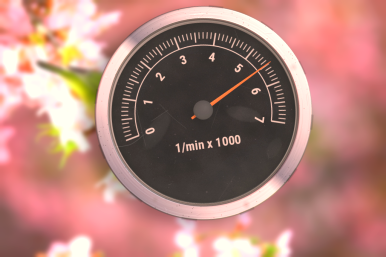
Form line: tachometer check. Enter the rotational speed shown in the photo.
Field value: 5500 rpm
